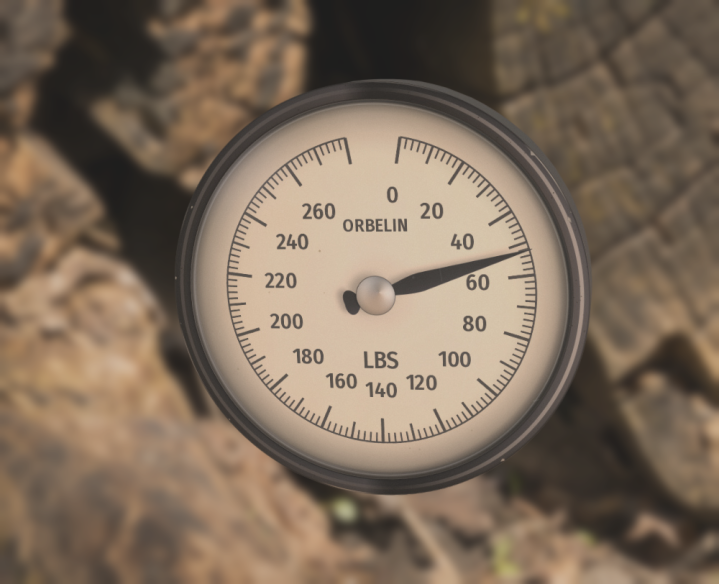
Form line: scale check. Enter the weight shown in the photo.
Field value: 52 lb
